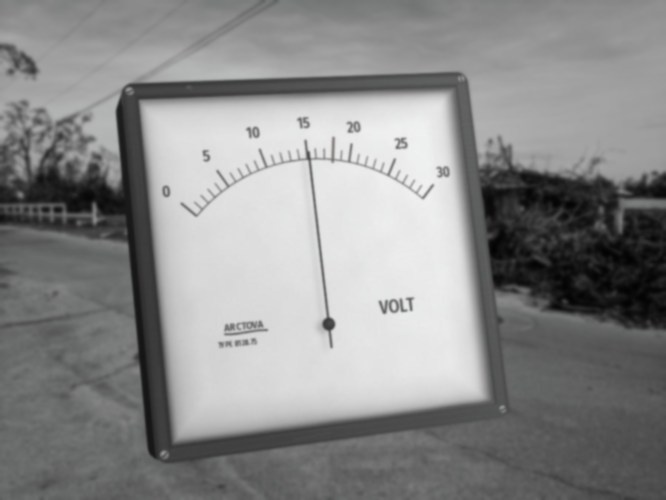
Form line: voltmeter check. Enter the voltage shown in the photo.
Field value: 15 V
